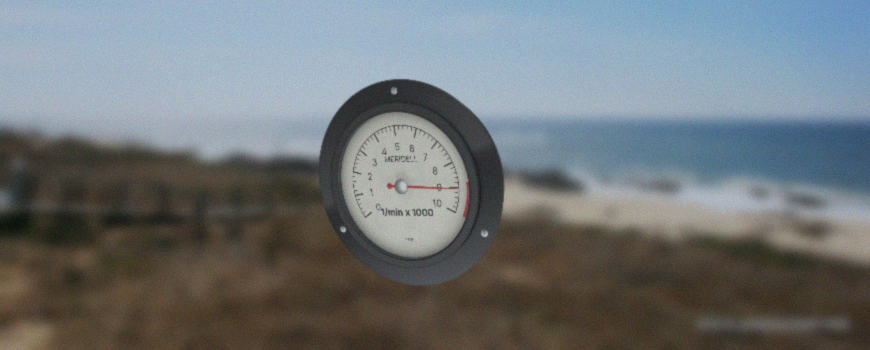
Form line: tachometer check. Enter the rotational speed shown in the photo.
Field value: 9000 rpm
